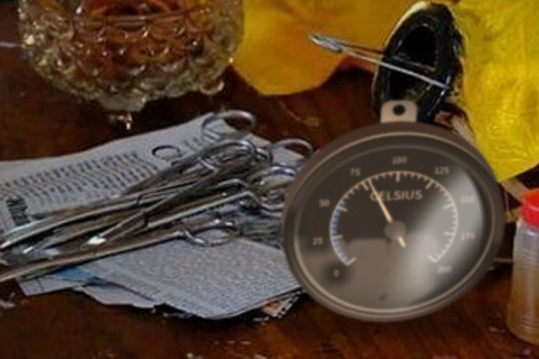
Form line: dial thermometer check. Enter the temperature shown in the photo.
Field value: 80 °C
